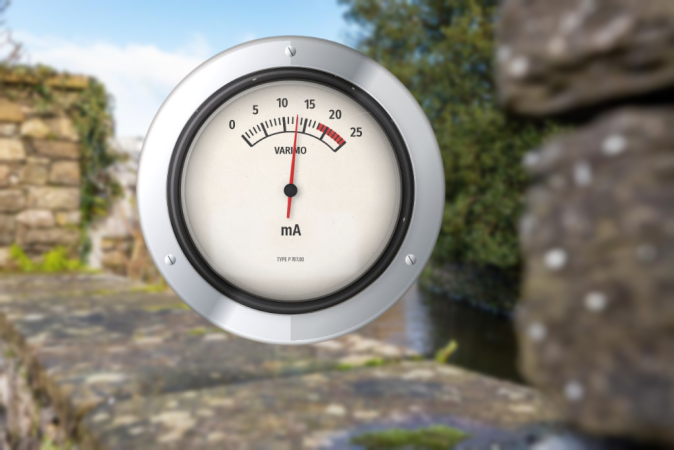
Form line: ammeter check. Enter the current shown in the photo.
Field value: 13 mA
